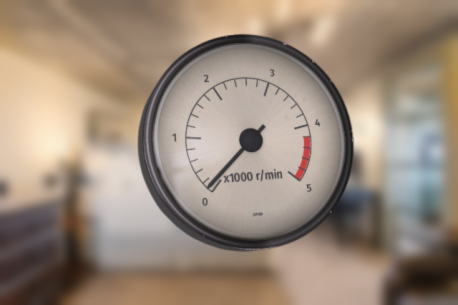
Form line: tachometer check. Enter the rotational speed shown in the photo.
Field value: 100 rpm
